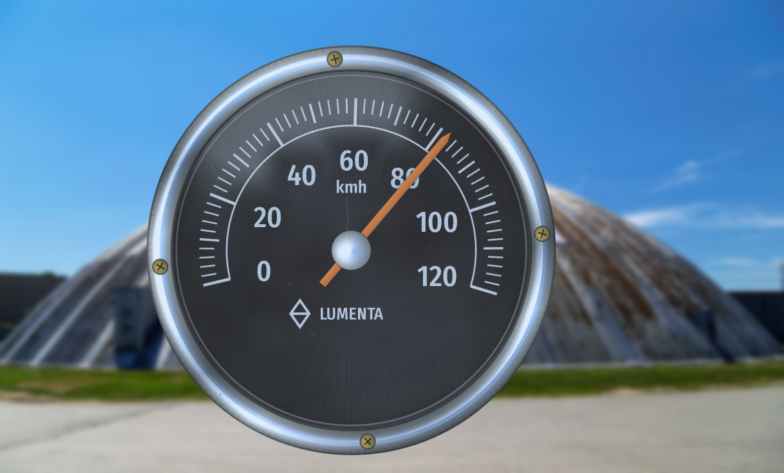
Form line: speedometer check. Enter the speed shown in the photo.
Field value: 82 km/h
